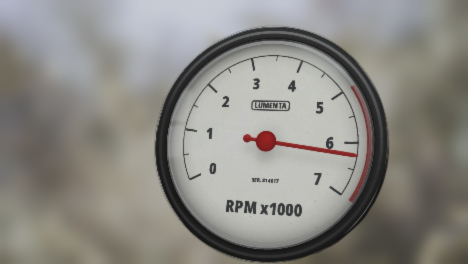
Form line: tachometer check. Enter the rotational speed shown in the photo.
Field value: 6250 rpm
